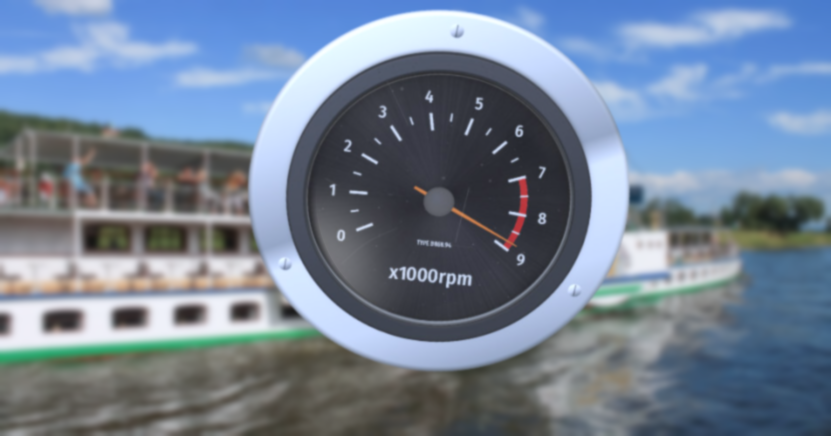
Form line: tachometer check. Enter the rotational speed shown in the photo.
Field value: 8750 rpm
